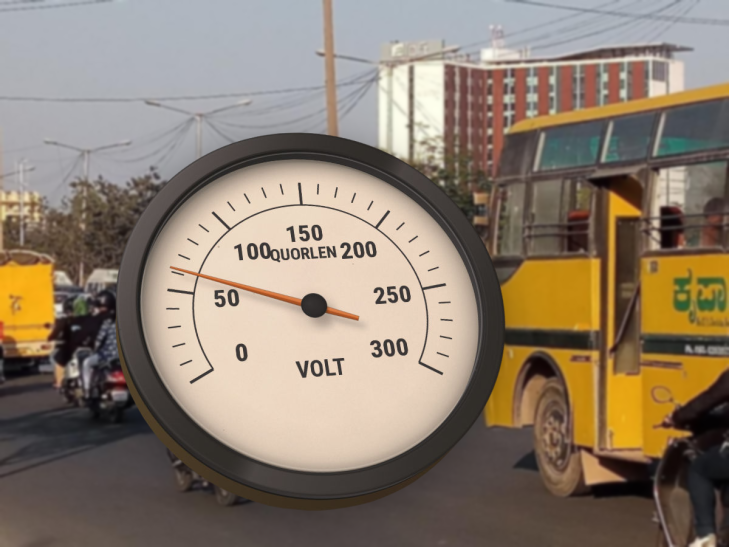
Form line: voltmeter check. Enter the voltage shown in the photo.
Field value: 60 V
